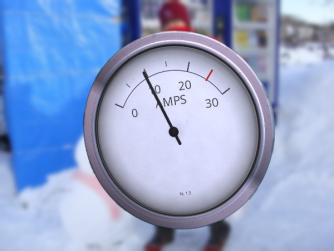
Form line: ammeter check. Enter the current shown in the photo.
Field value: 10 A
